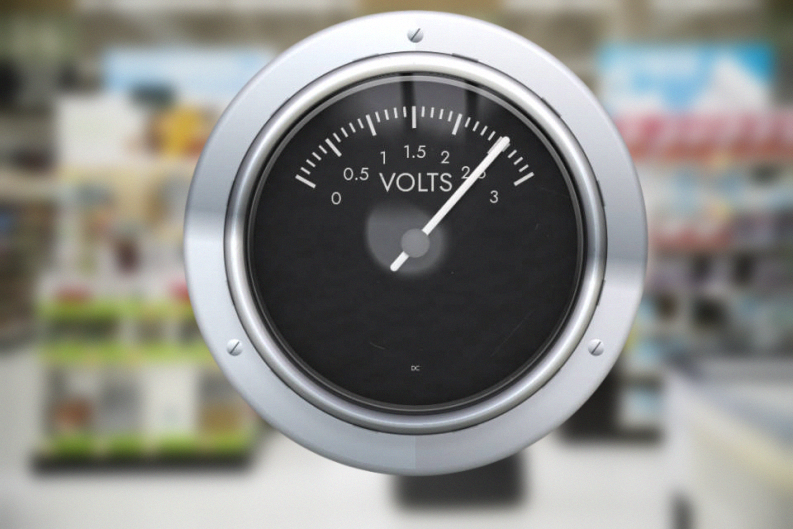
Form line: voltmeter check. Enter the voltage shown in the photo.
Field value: 2.55 V
